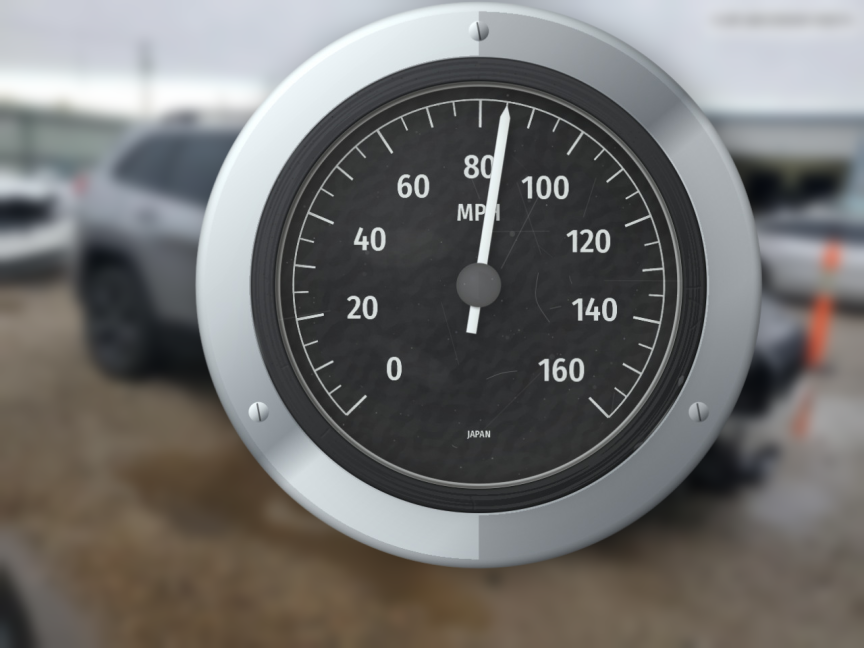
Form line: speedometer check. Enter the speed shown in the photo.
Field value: 85 mph
